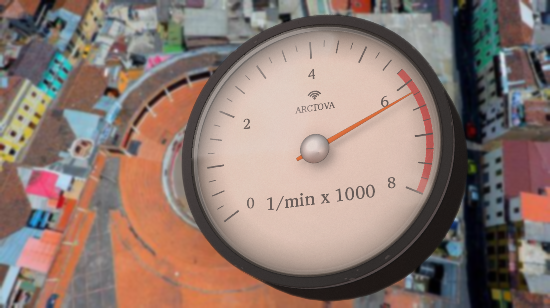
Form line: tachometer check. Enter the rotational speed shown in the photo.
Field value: 6250 rpm
